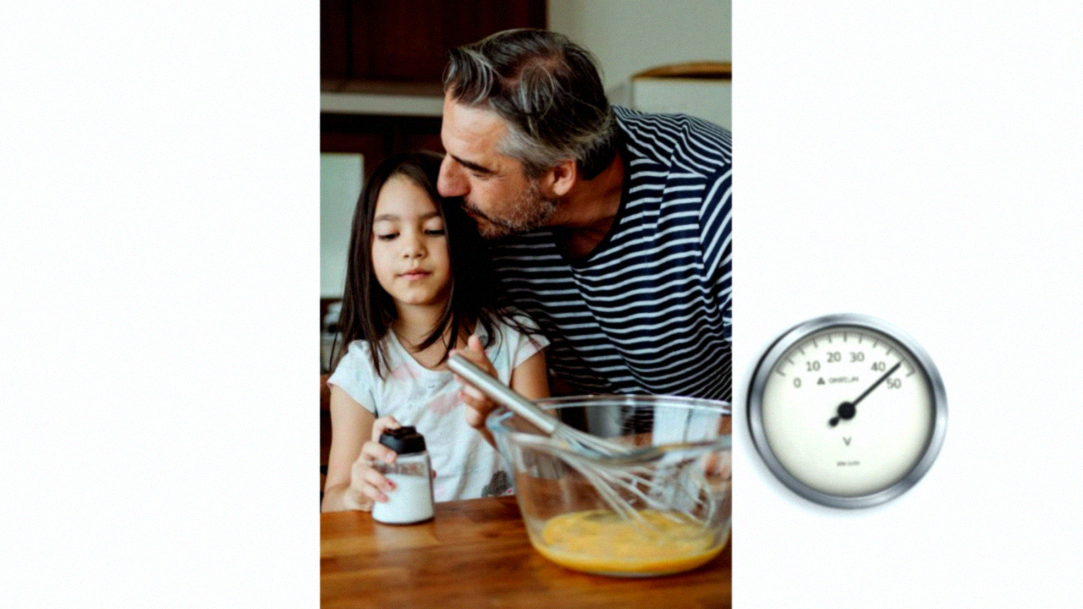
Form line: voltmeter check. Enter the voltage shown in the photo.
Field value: 45 V
